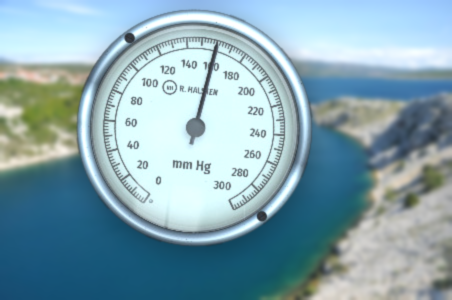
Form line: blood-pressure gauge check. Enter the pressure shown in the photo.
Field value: 160 mmHg
